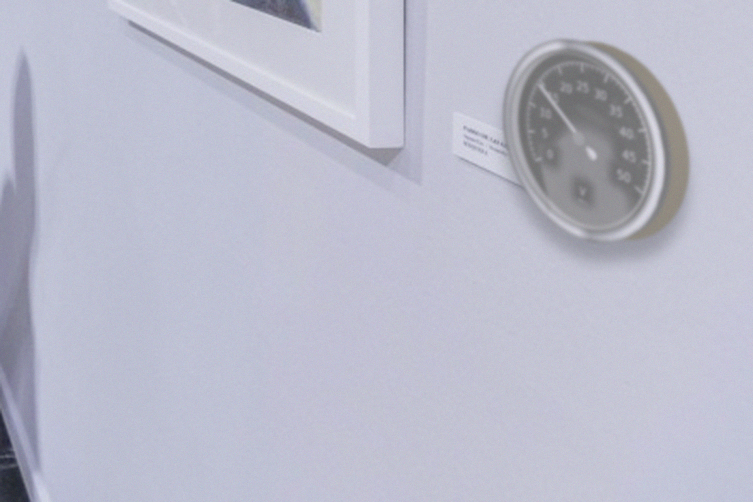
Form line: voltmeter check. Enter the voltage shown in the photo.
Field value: 15 V
